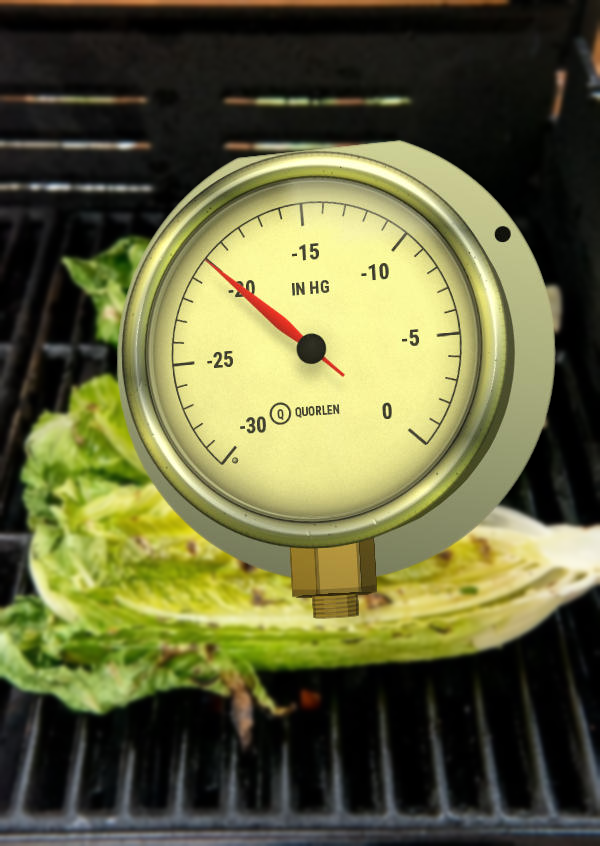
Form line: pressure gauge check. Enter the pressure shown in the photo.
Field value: -20 inHg
